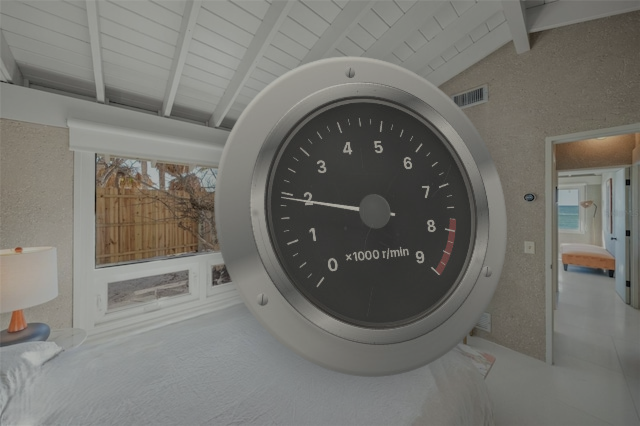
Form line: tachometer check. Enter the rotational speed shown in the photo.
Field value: 1875 rpm
